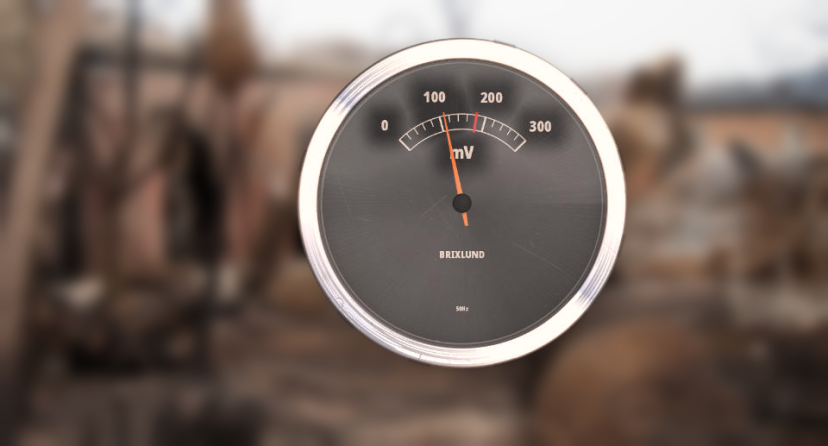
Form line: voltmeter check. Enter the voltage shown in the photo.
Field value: 110 mV
